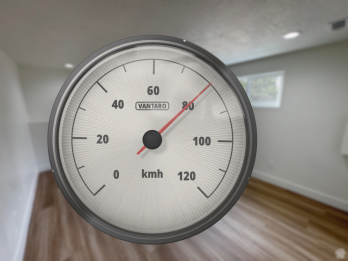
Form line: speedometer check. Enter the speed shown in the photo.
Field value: 80 km/h
